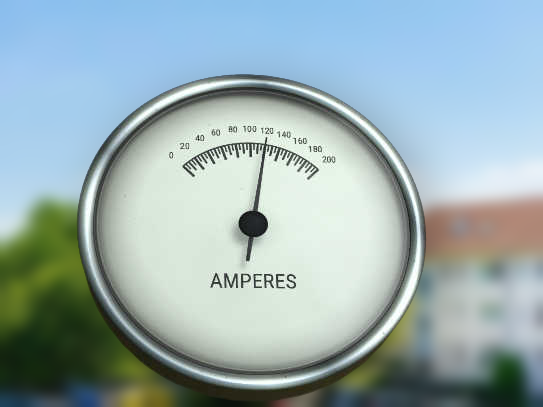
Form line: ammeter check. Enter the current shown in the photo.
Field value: 120 A
